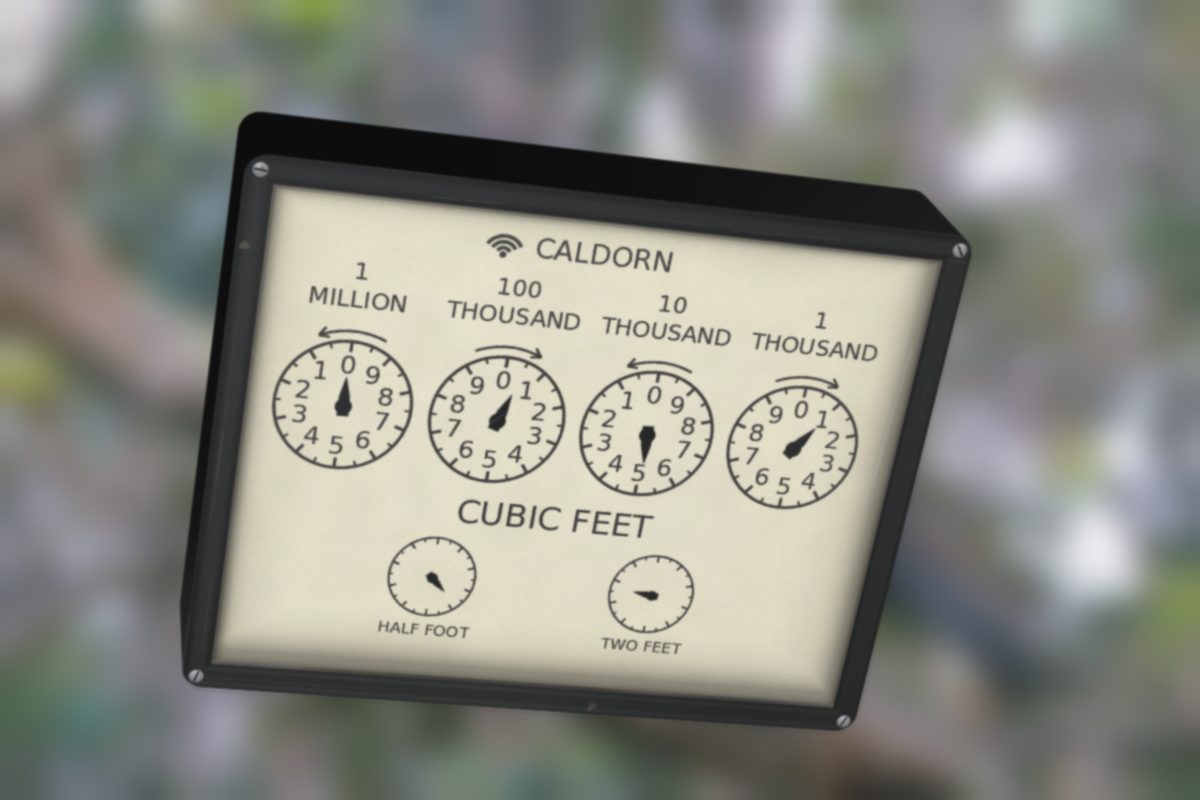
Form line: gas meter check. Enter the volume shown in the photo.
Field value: 5100 ft³
